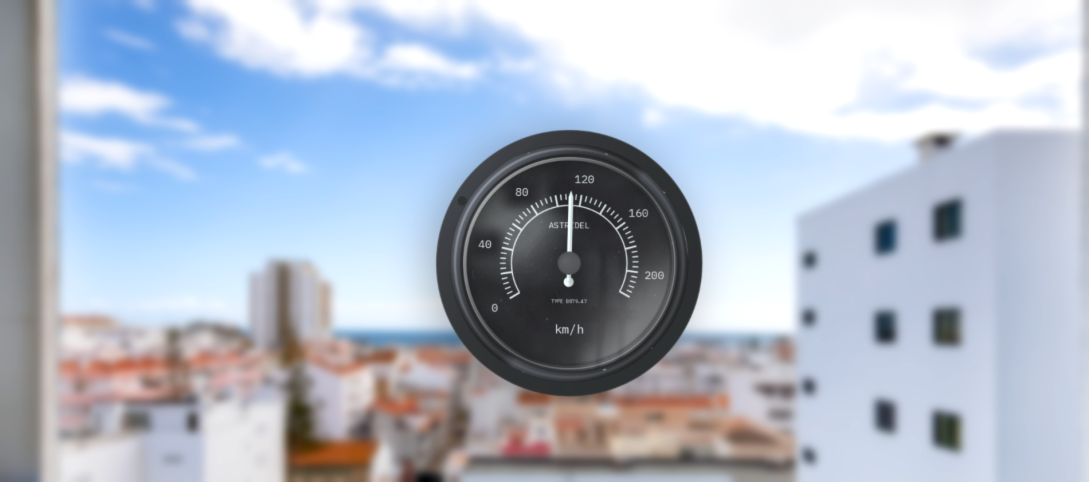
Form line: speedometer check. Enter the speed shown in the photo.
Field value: 112 km/h
